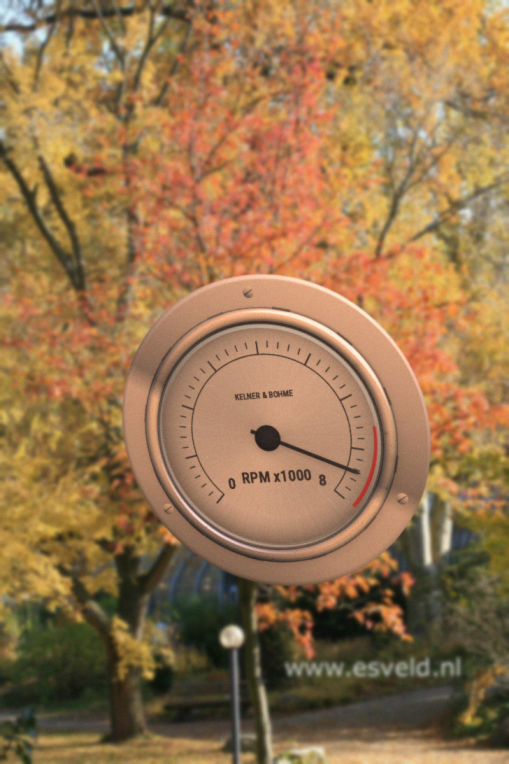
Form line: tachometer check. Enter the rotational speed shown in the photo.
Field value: 7400 rpm
